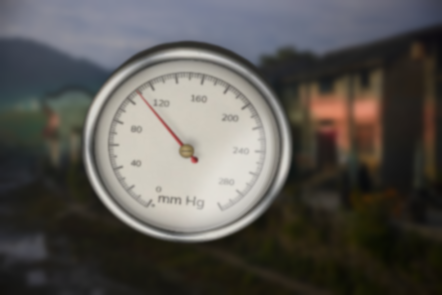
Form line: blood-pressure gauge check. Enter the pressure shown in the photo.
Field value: 110 mmHg
